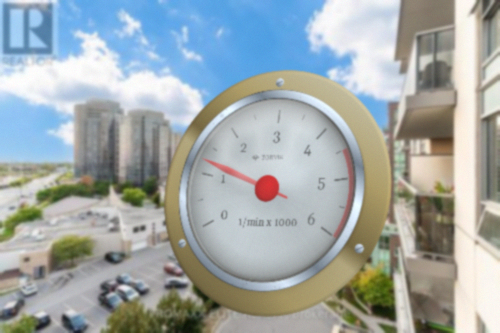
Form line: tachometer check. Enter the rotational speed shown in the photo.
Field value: 1250 rpm
